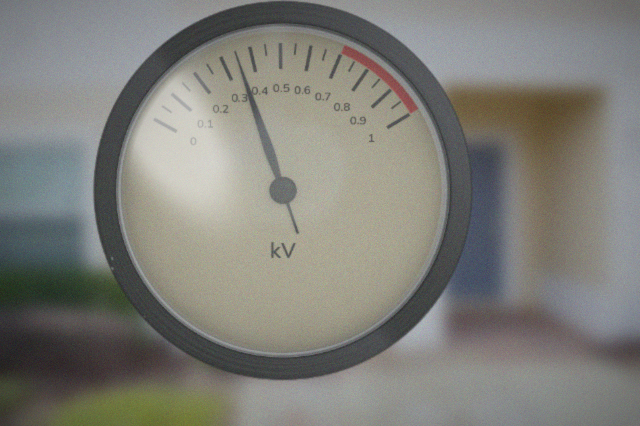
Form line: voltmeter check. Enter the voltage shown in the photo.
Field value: 0.35 kV
